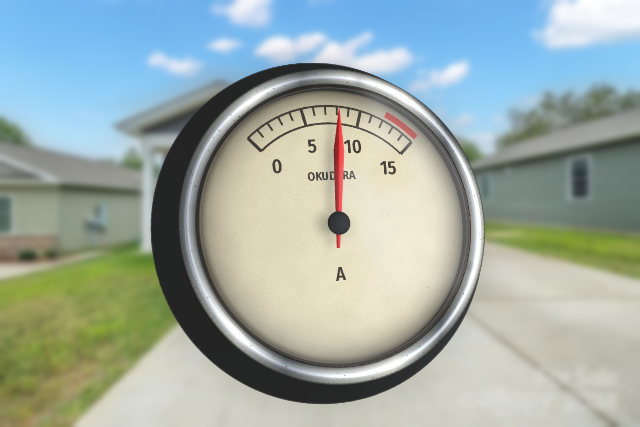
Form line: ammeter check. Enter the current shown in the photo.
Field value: 8 A
